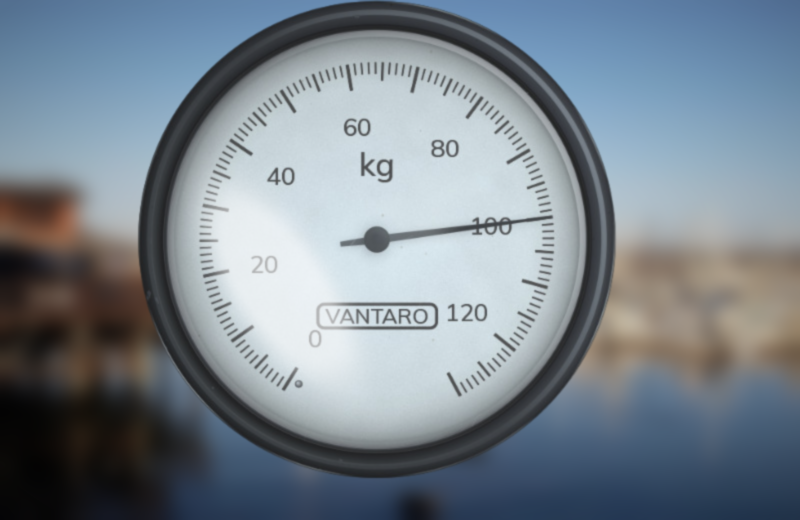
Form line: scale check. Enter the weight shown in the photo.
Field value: 100 kg
